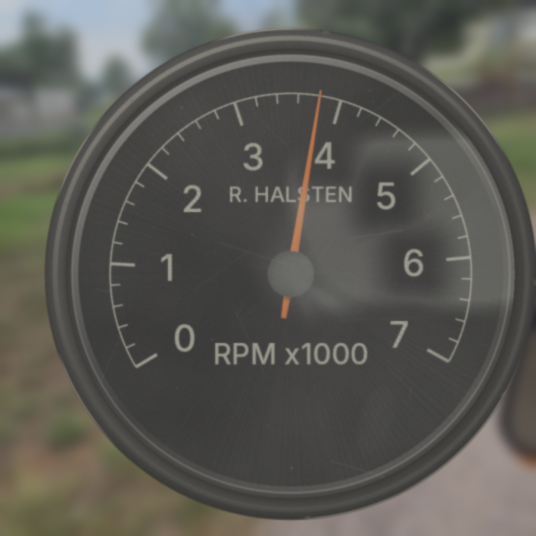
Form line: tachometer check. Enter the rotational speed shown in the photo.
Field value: 3800 rpm
